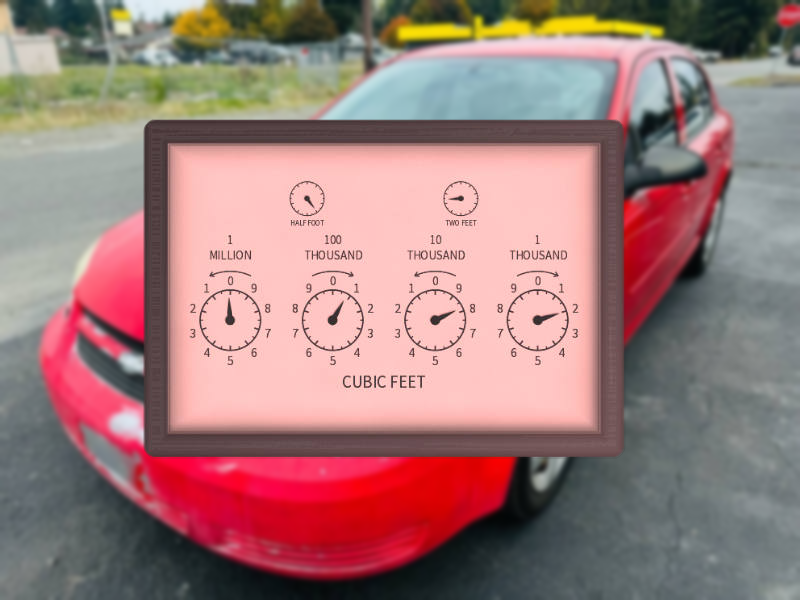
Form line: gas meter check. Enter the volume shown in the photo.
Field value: 8200 ft³
